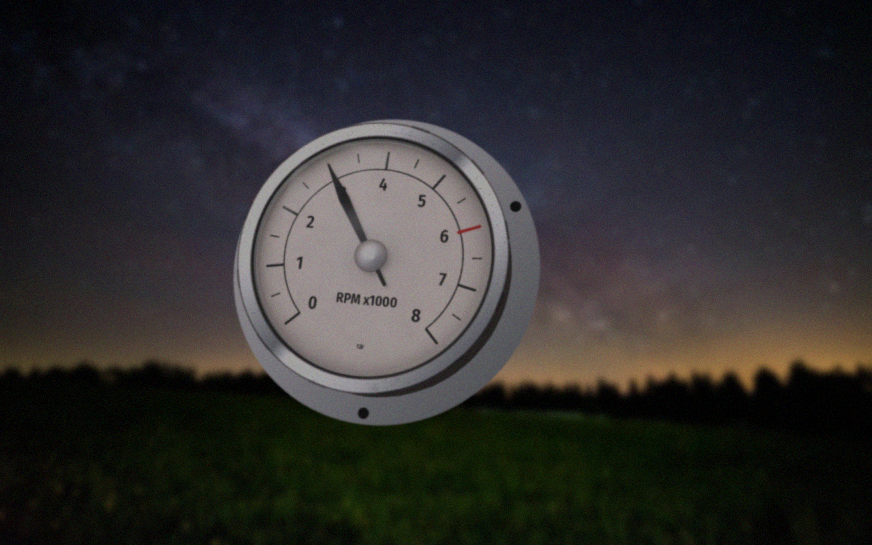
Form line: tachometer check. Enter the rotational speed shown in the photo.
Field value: 3000 rpm
